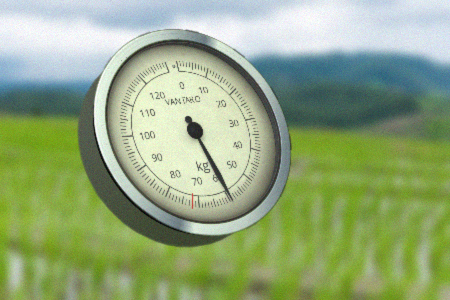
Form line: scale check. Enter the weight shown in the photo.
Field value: 60 kg
